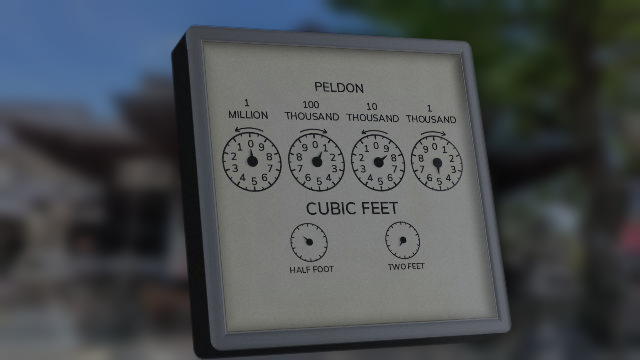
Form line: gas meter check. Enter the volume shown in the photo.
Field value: 8500 ft³
